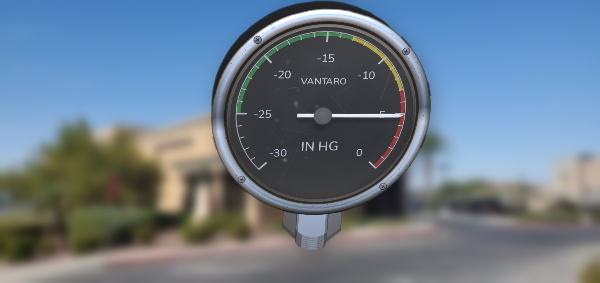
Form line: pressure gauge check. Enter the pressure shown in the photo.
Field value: -5 inHg
